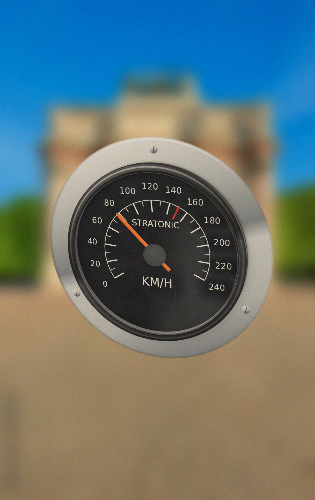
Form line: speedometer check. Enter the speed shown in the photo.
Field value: 80 km/h
